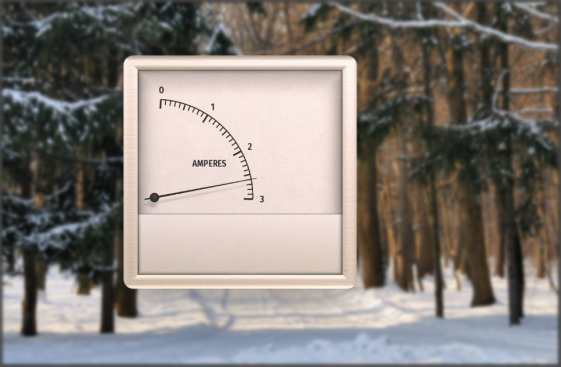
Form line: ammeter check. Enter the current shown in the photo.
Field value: 2.6 A
